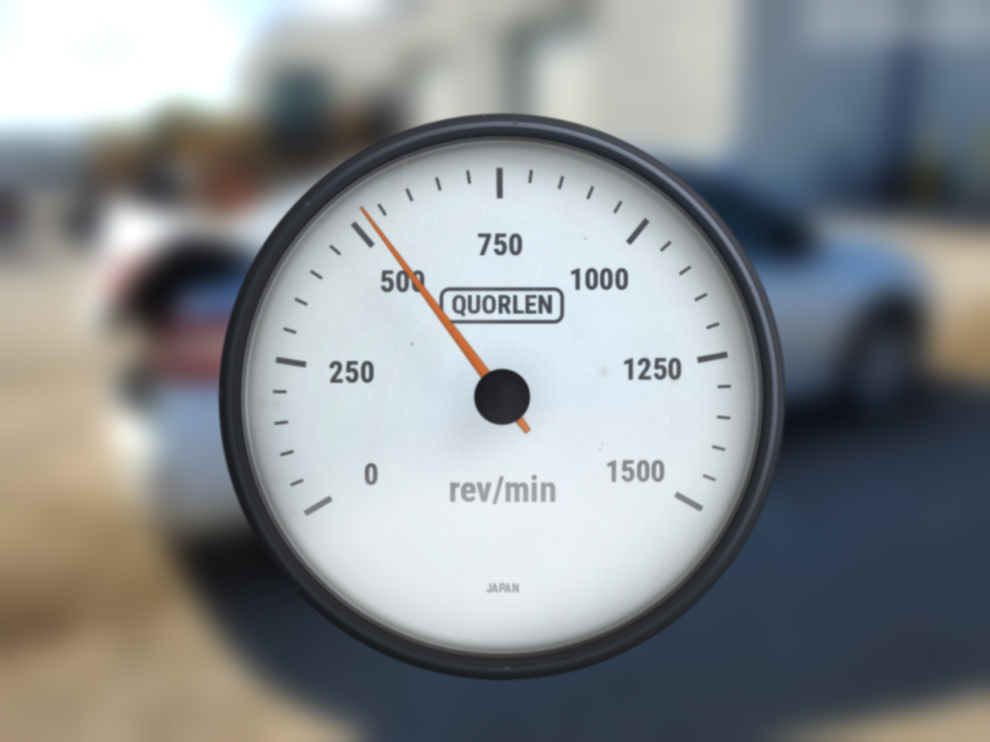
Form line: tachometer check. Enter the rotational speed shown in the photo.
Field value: 525 rpm
